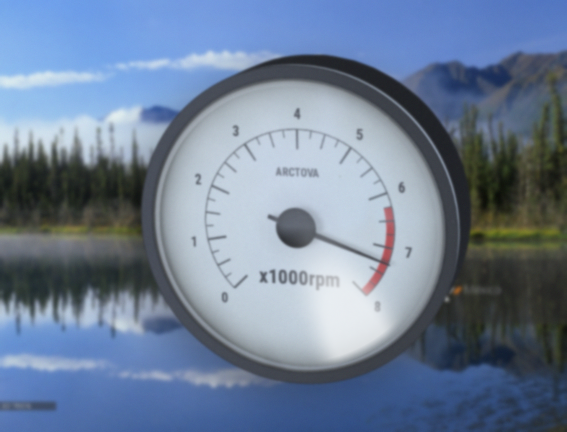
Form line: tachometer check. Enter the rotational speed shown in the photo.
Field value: 7250 rpm
